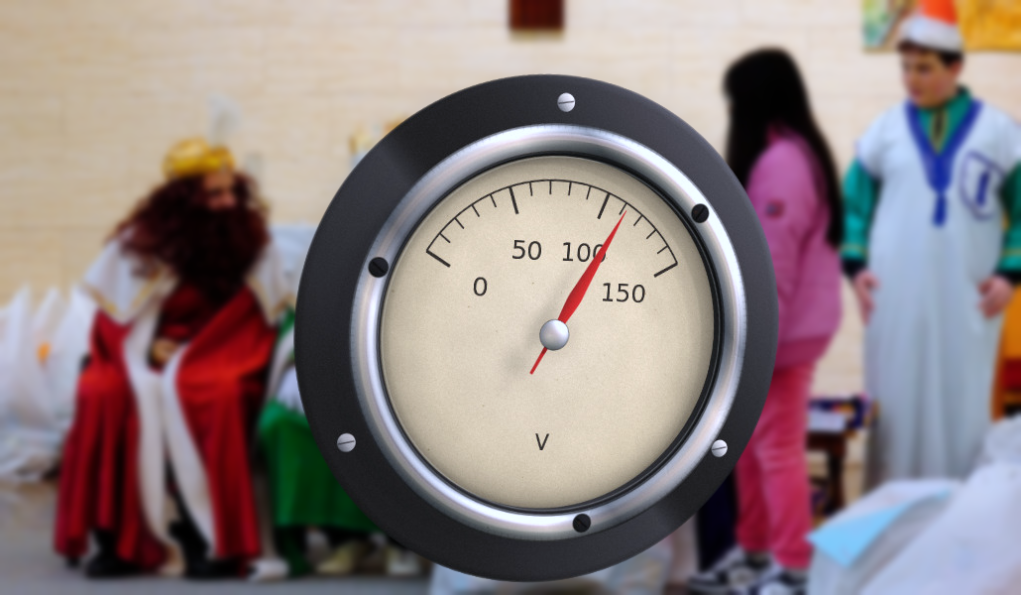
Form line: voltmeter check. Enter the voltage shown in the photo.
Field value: 110 V
